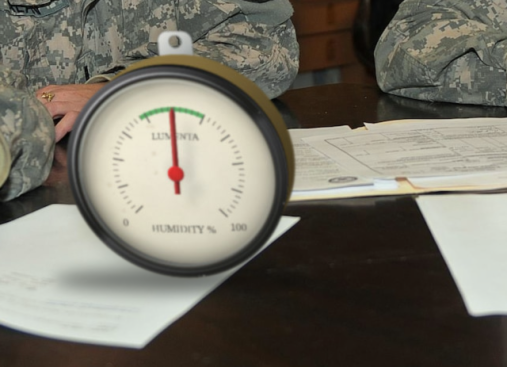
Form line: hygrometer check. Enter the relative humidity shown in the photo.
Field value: 50 %
